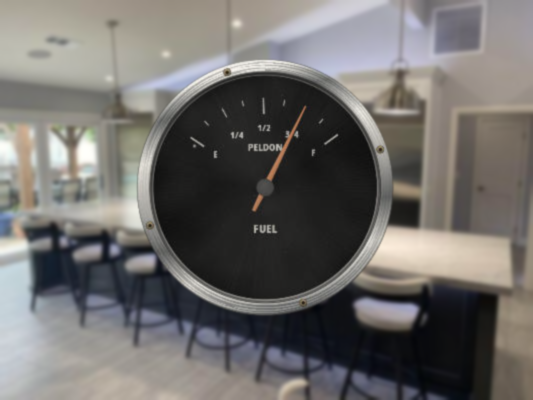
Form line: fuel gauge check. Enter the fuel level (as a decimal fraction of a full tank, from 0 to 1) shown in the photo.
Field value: 0.75
